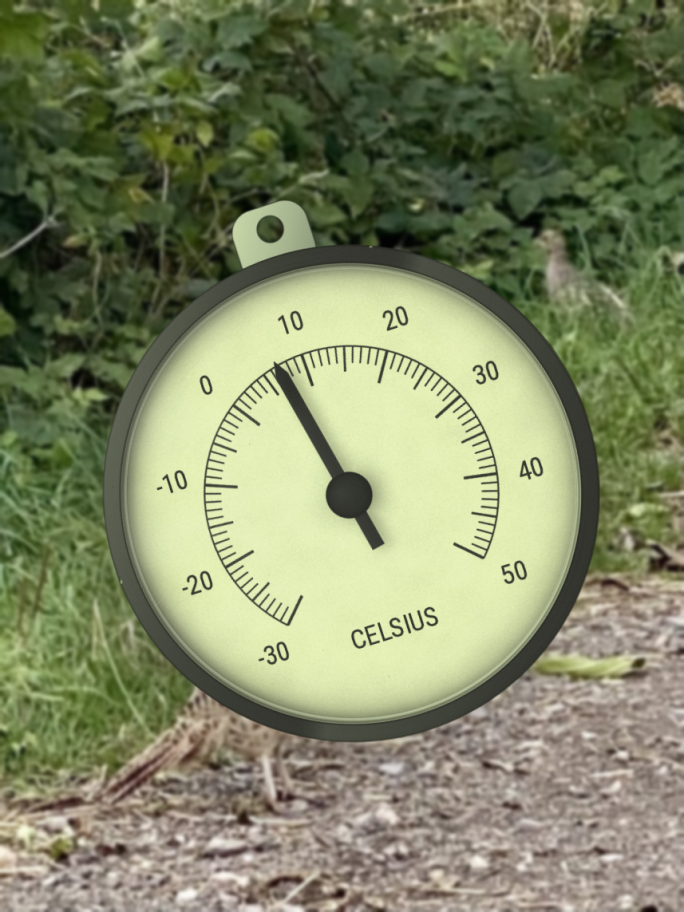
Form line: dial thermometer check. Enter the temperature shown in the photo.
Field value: 7 °C
